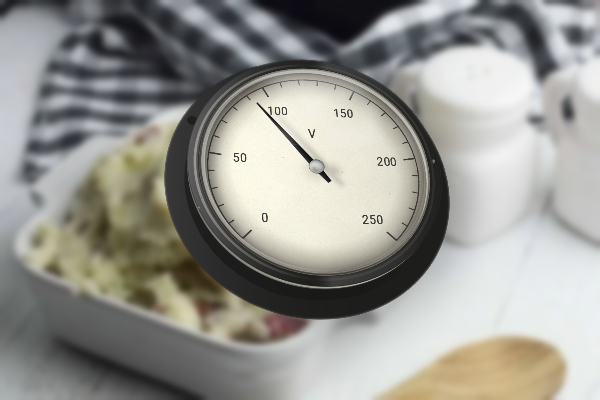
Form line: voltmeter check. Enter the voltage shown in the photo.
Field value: 90 V
